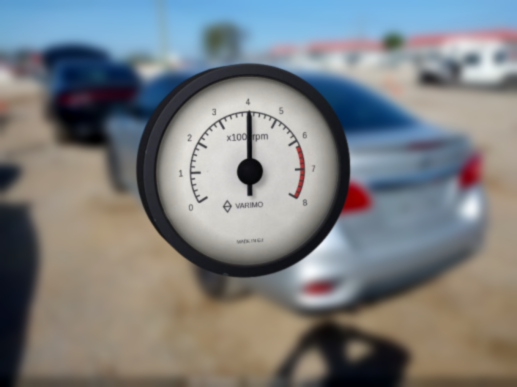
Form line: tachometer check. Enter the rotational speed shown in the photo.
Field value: 4000 rpm
